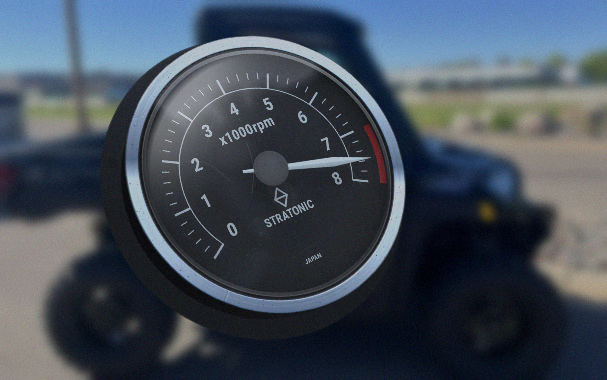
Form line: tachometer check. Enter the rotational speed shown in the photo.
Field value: 7600 rpm
